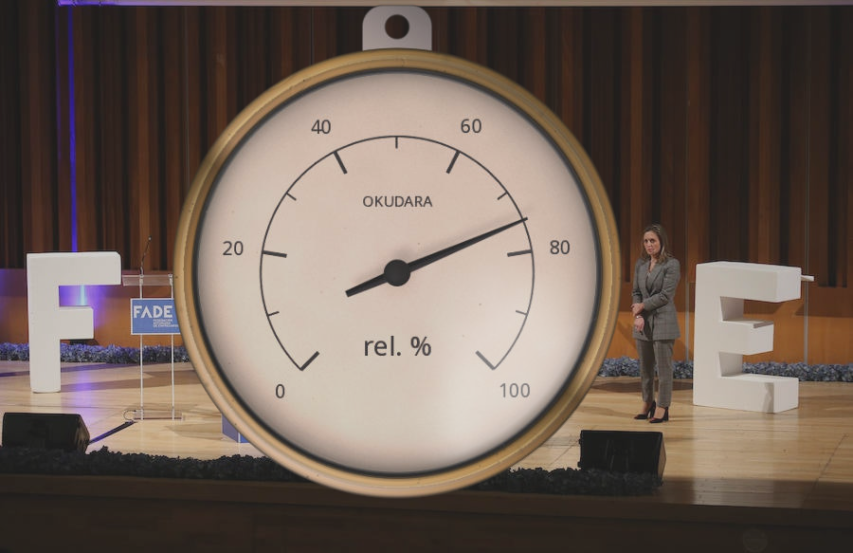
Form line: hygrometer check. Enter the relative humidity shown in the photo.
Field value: 75 %
